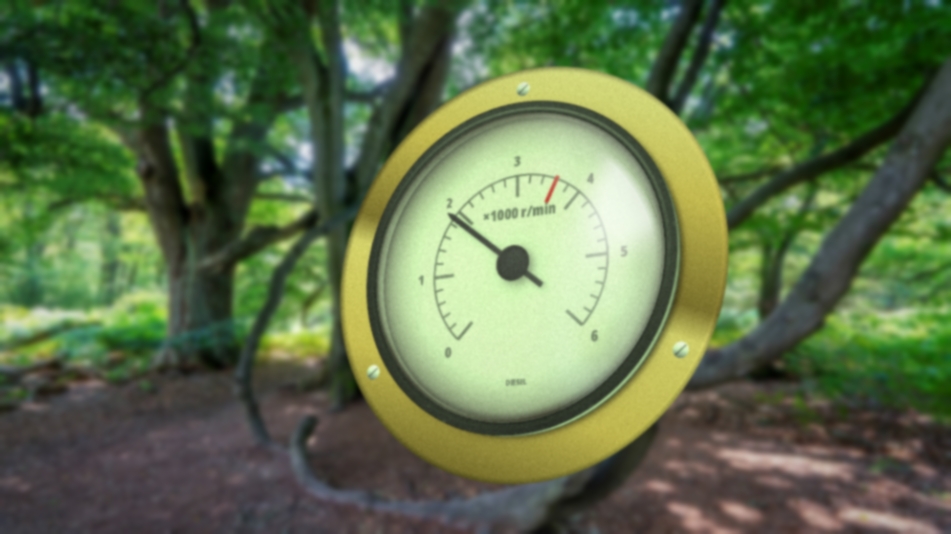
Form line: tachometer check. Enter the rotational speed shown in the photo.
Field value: 1900 rpm
